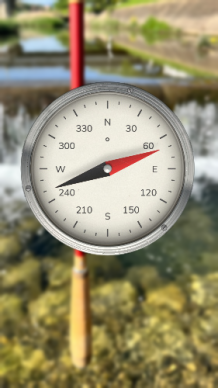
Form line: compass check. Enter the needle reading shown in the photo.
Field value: 70 °
